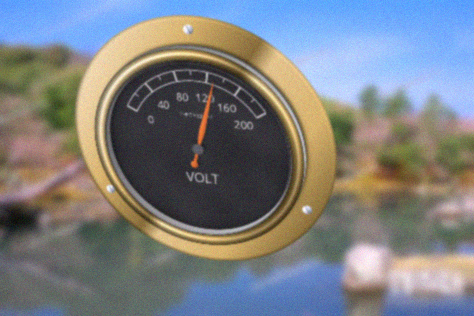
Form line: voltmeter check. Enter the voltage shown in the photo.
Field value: 130 V
